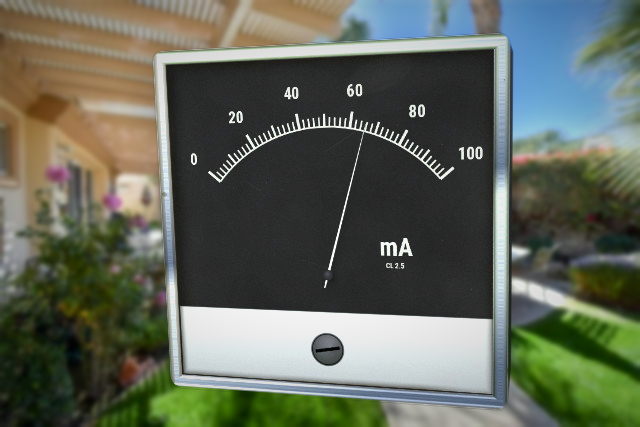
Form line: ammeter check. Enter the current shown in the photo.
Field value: 66 mA
